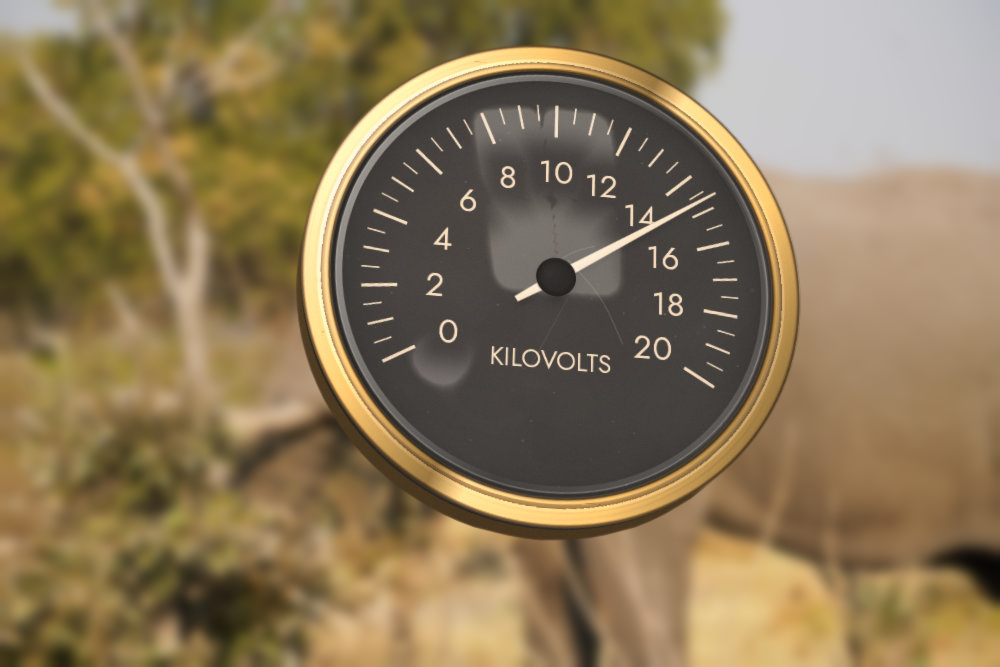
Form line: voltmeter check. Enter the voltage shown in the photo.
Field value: 14.75 kV
